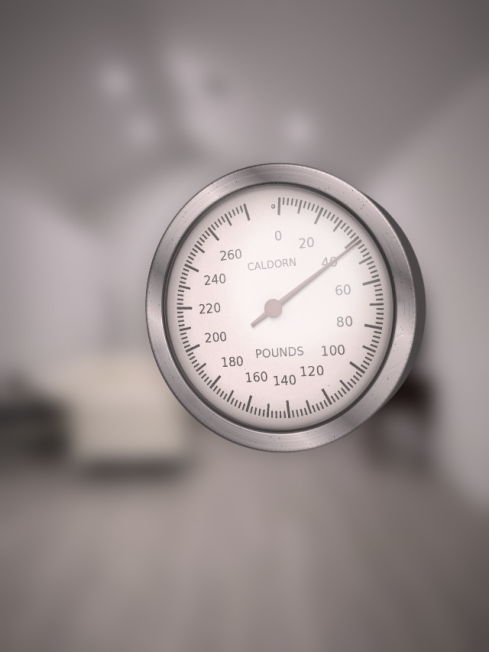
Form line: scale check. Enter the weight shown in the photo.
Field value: 42 lb
